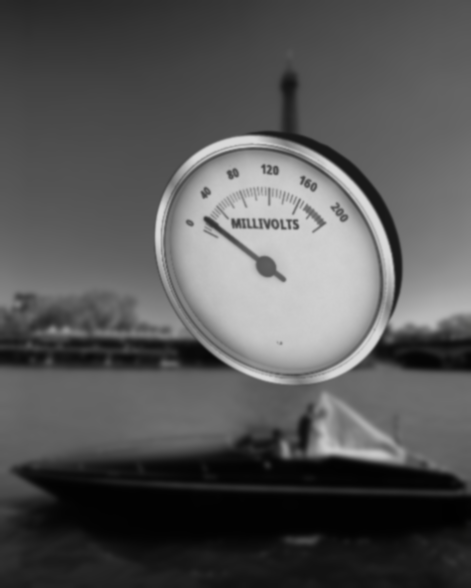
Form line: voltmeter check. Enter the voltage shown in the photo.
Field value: 20 mV
